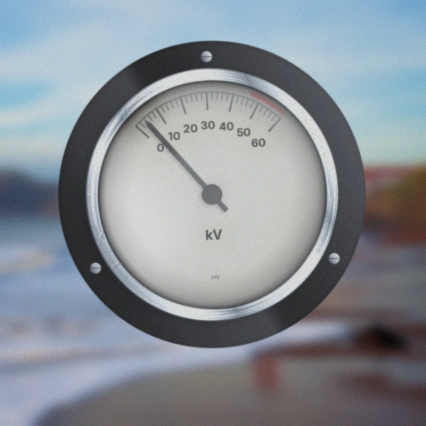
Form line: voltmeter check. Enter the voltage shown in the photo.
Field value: 4 kV
